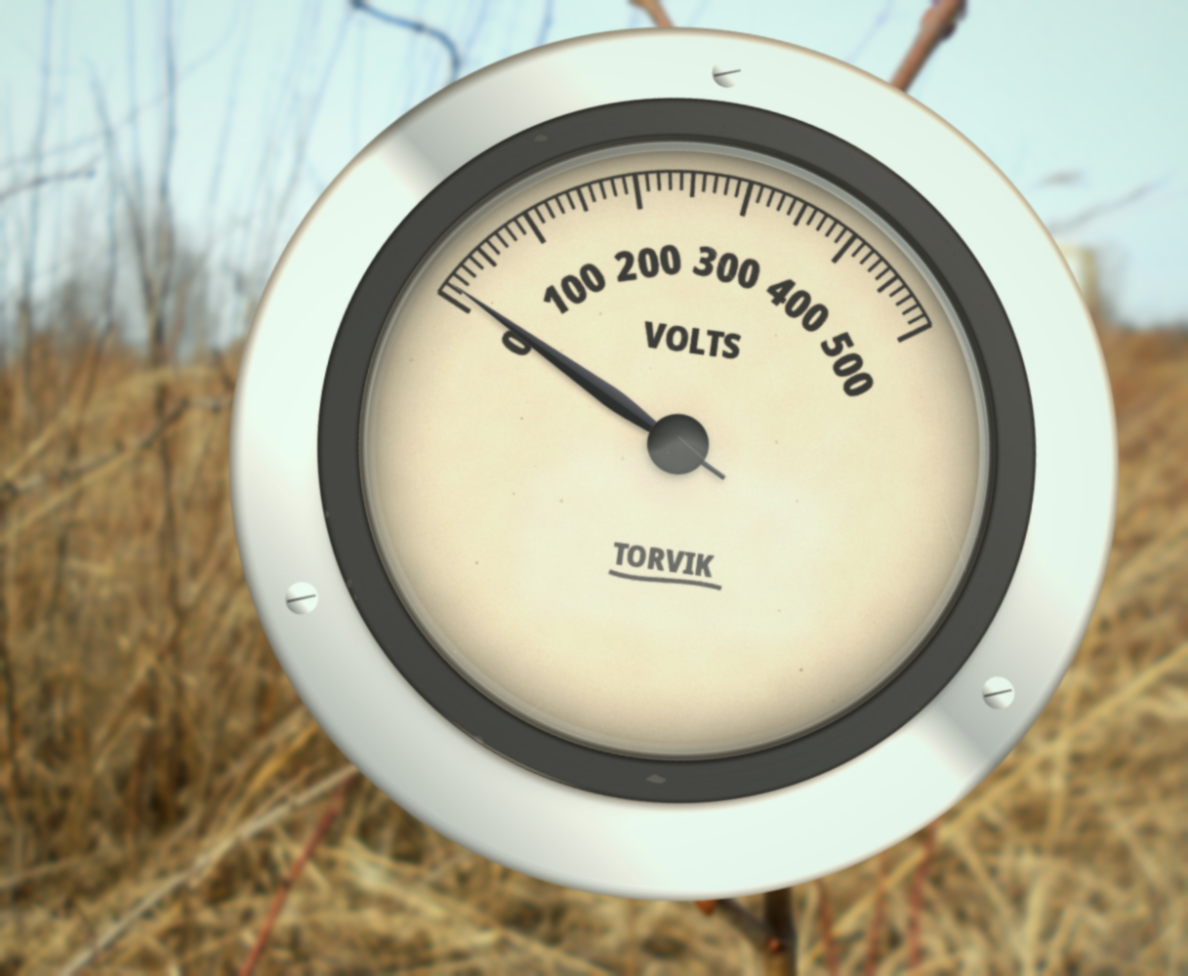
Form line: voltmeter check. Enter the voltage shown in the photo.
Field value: 10 V
